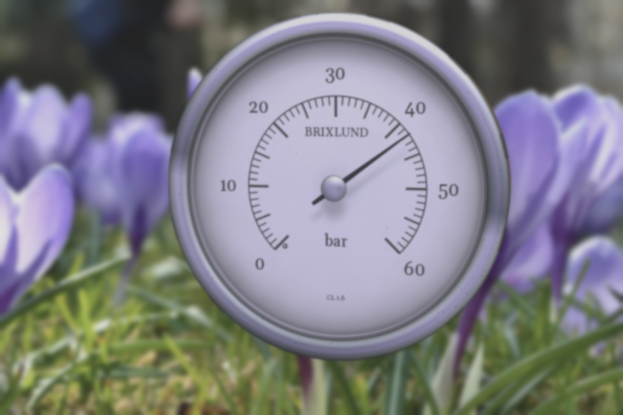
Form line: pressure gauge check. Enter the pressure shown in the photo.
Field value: 42 bar
